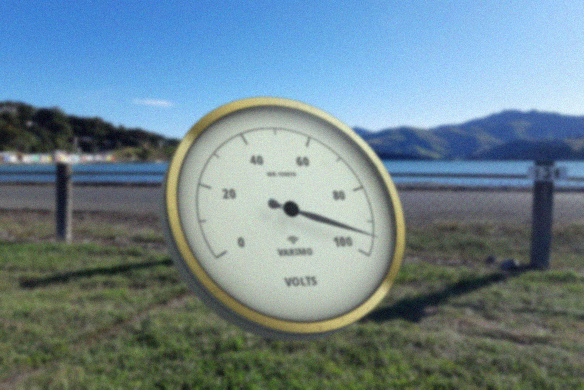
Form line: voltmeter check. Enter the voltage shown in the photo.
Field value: 95 V
